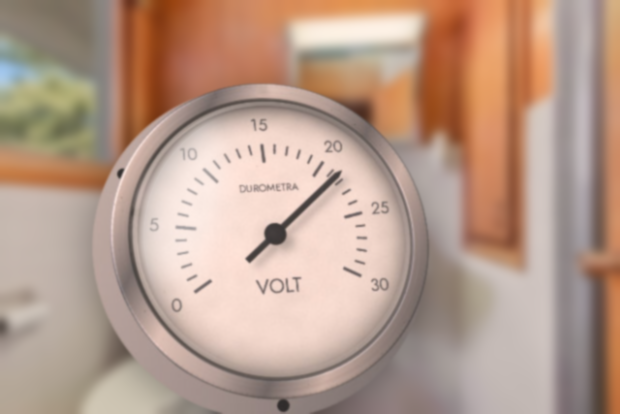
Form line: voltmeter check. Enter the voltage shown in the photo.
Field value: 21.5 V
